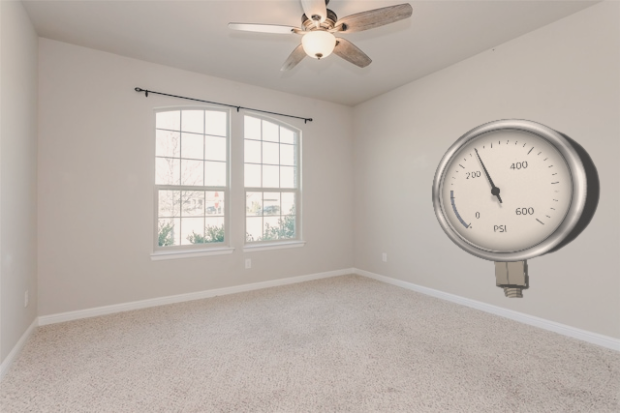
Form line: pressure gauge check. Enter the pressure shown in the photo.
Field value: 260 psi
